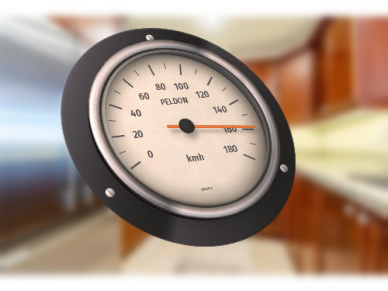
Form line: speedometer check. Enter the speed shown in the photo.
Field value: 160 km/h
